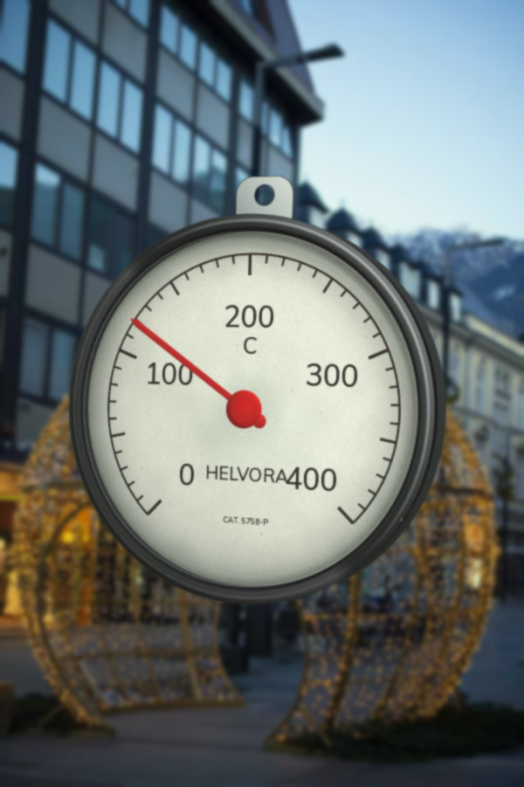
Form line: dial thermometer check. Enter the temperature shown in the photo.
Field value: 120 °C
